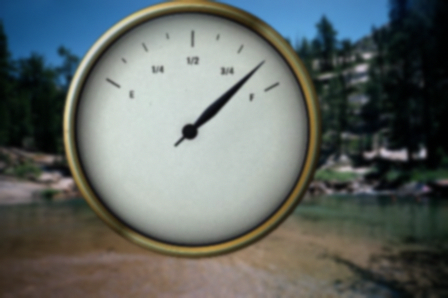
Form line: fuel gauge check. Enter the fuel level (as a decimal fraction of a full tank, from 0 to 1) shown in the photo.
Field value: 0.875
